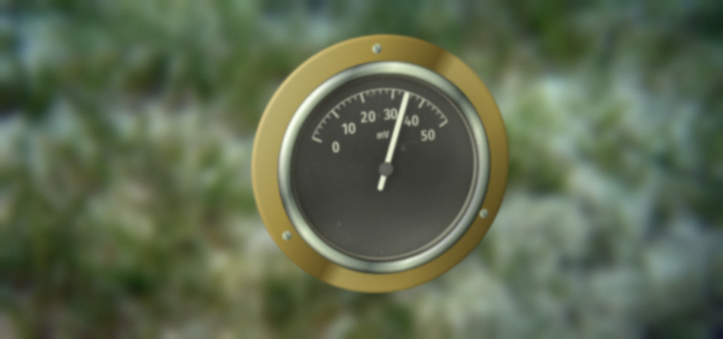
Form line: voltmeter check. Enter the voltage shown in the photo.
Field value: 34 mV
